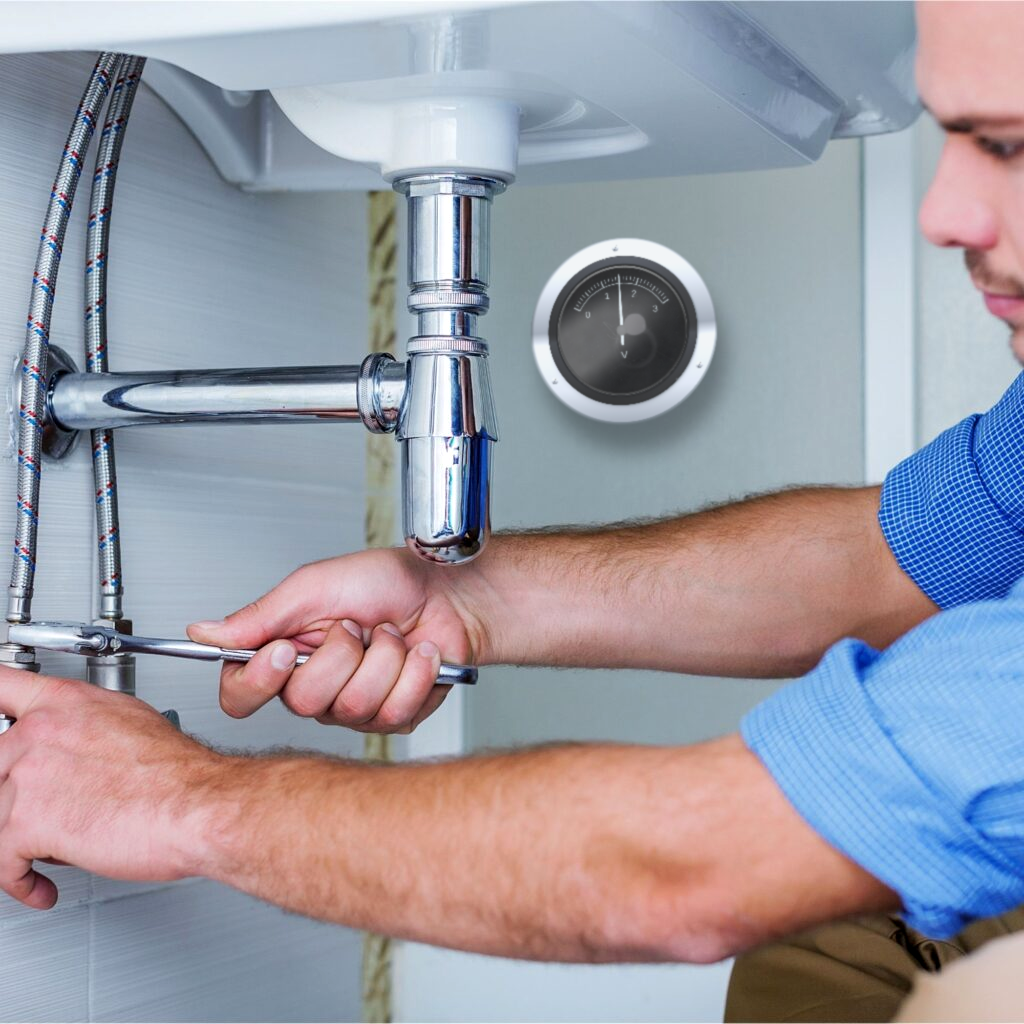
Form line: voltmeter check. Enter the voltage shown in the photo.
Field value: 1.5 V
